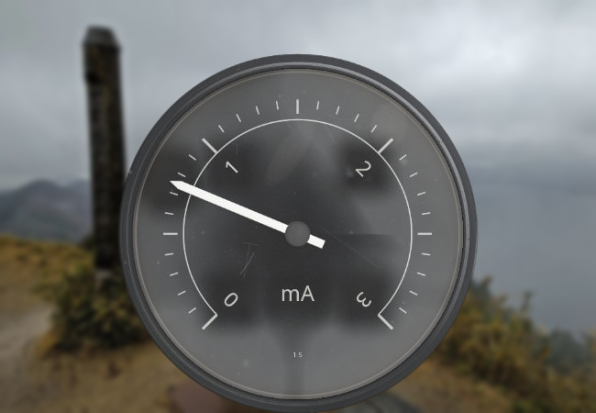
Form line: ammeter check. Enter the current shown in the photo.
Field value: 0.75 mA
